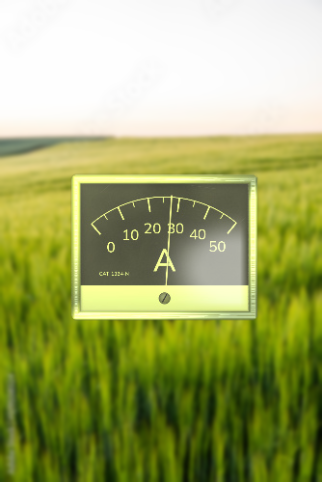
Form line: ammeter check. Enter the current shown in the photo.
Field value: 27.5 A
